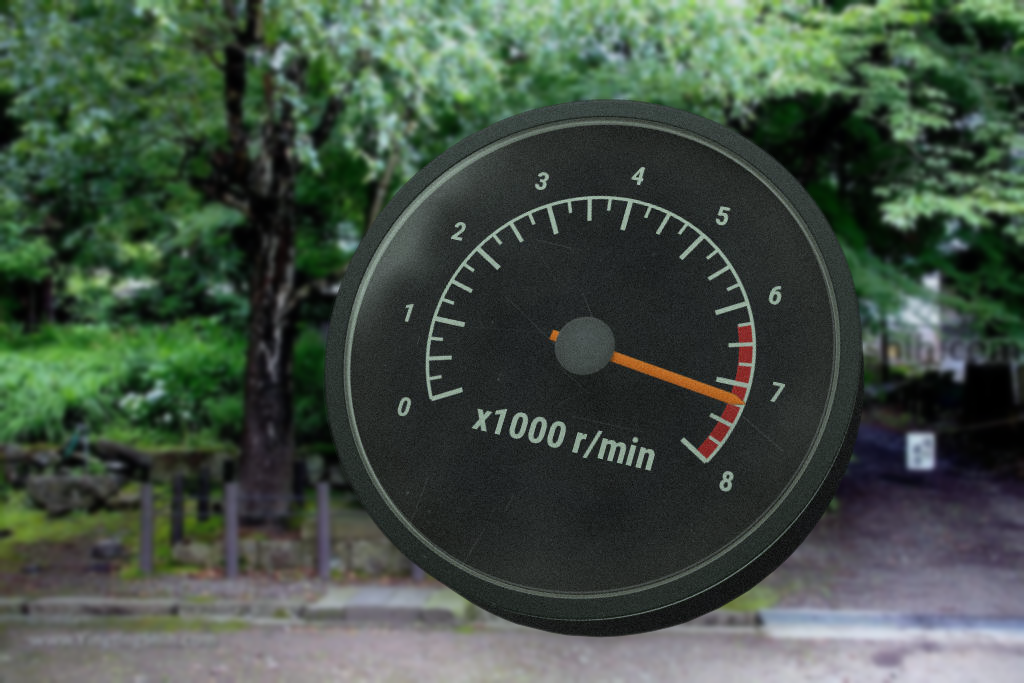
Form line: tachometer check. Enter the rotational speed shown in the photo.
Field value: 7250 rpm
